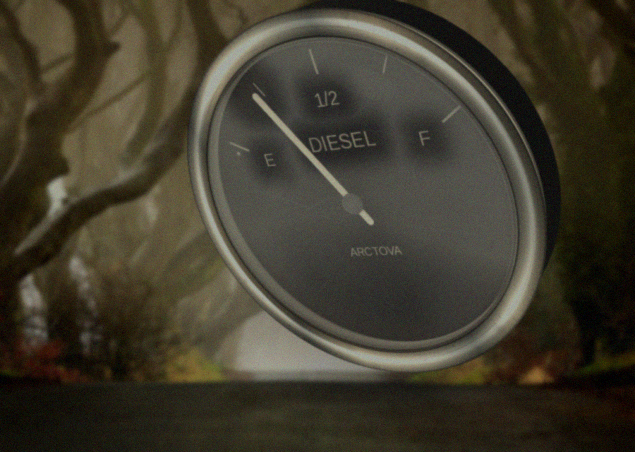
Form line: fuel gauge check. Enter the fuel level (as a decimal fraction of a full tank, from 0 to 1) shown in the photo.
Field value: 0.25
